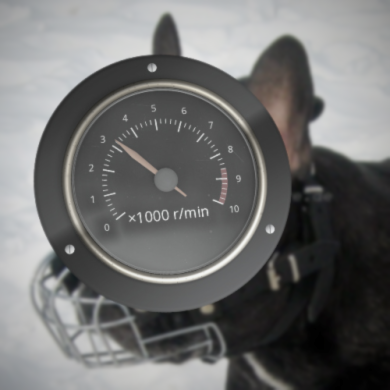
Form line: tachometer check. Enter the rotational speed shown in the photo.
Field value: 3200 rpm
